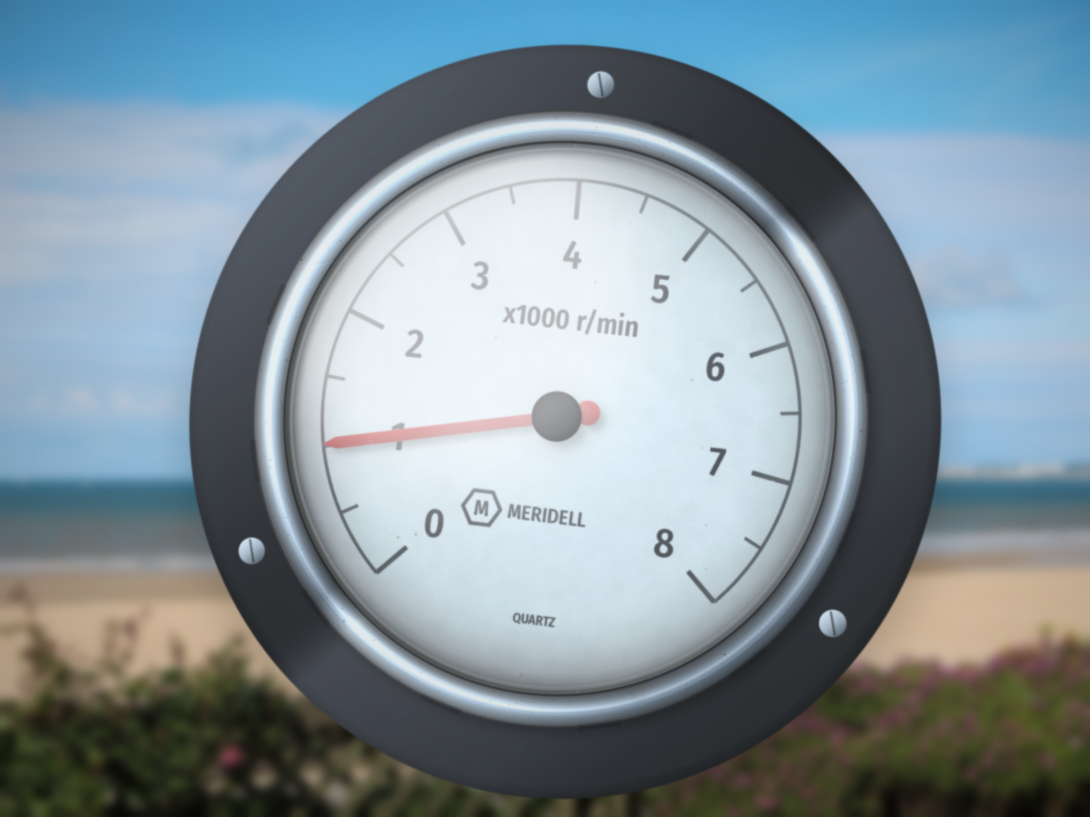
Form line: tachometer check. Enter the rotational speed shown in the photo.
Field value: 1000 rpm
